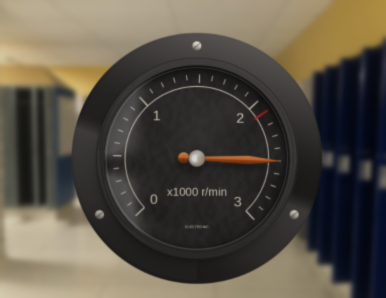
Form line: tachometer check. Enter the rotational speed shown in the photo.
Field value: 2500 rpm
